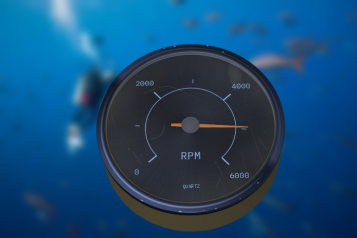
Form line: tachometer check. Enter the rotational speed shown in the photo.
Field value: 5000 rpm
